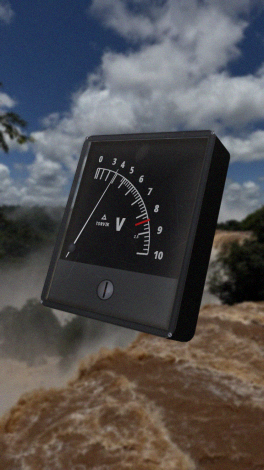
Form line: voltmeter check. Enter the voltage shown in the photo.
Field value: 4 V
